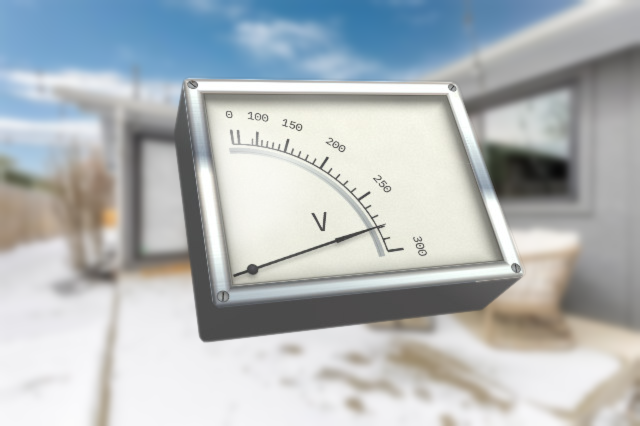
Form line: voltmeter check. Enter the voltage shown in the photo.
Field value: 280 V
